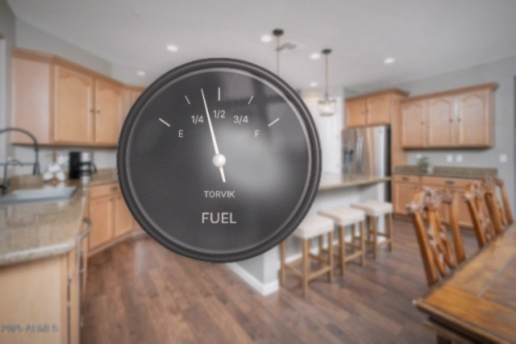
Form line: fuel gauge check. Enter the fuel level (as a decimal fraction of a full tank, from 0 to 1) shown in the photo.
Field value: 0.375
